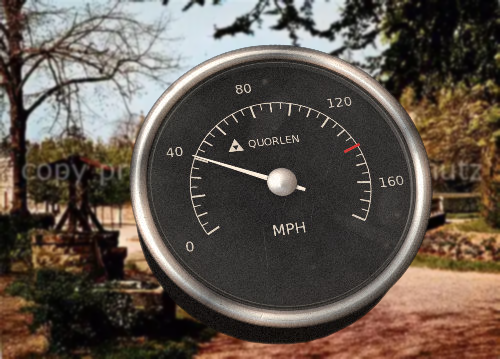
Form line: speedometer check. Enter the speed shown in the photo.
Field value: 40 mph
